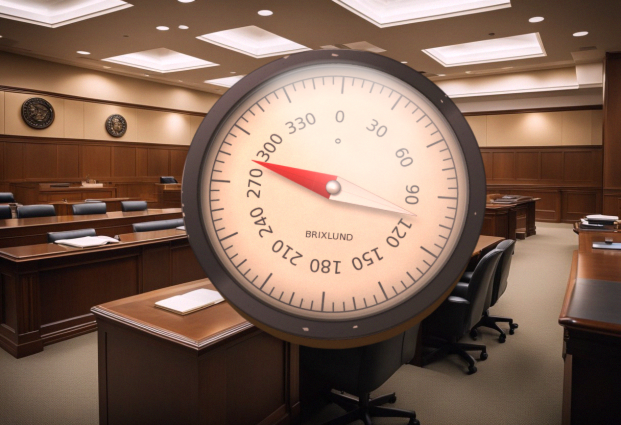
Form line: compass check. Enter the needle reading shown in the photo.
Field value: 285 °
